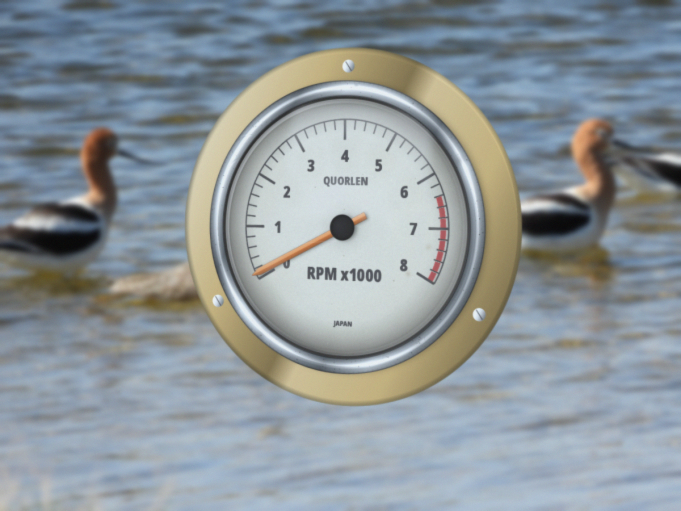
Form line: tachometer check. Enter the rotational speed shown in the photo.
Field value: 100 rpm
